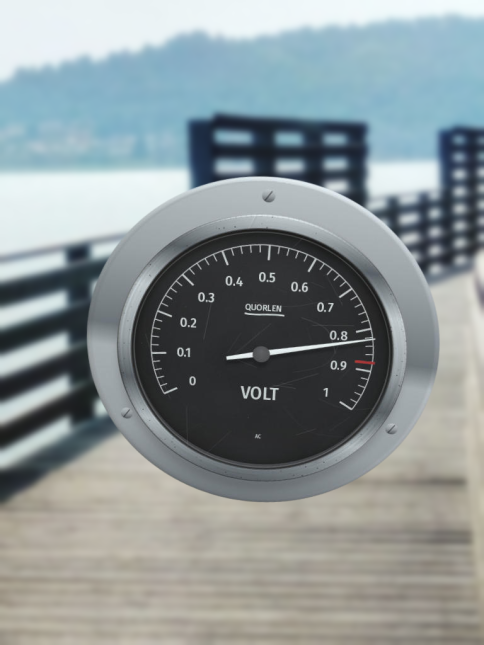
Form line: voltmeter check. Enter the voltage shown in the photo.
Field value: 0.82 V
